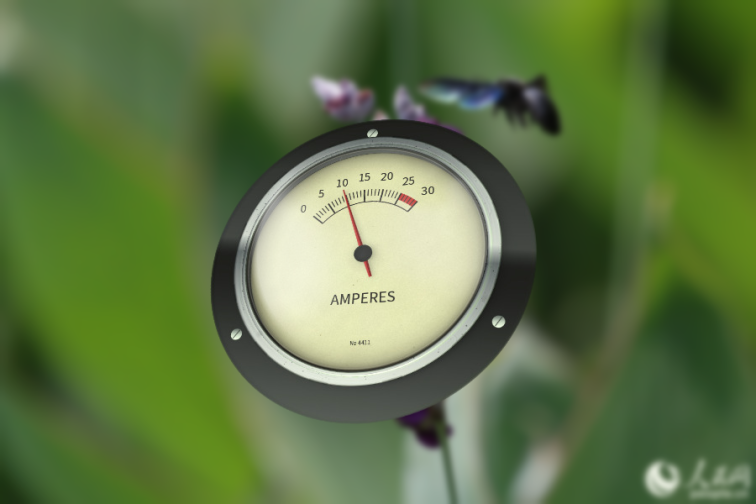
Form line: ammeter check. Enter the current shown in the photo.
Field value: 10 A
